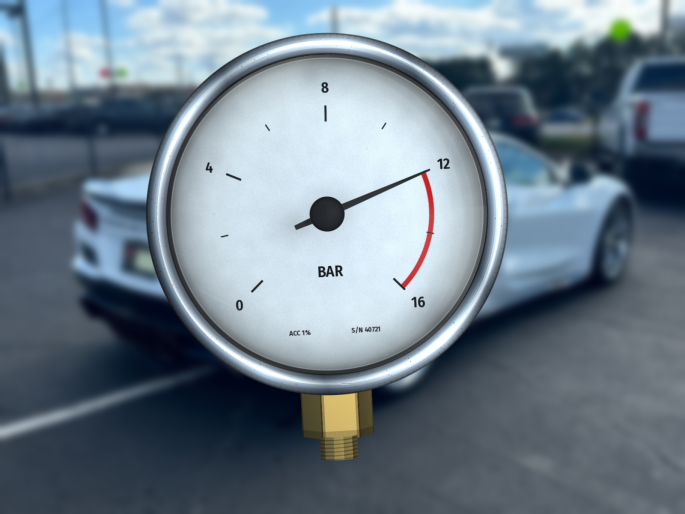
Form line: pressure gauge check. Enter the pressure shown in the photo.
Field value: 12 bar
